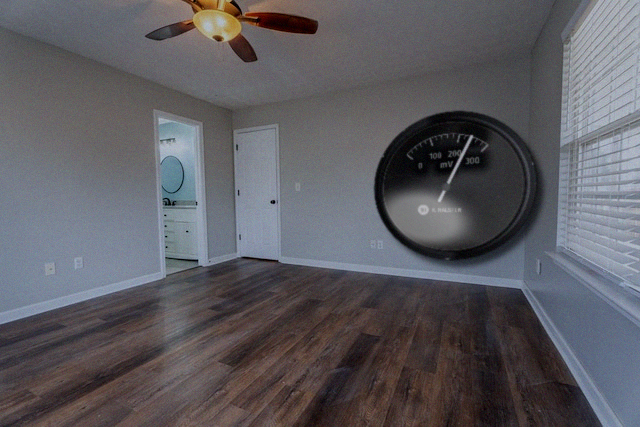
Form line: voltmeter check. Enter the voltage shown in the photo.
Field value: 240 mV
